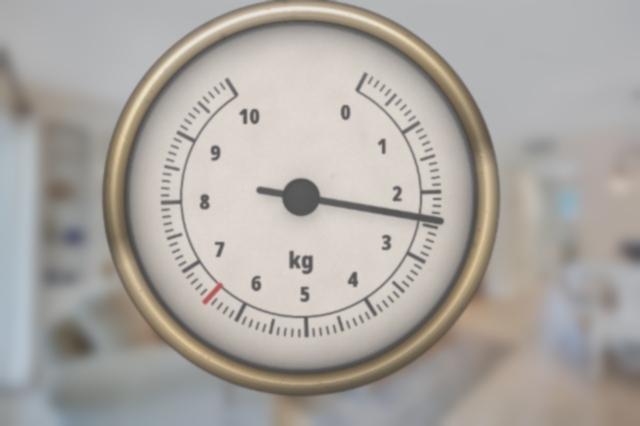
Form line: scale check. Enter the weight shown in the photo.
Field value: 2.4 kg
